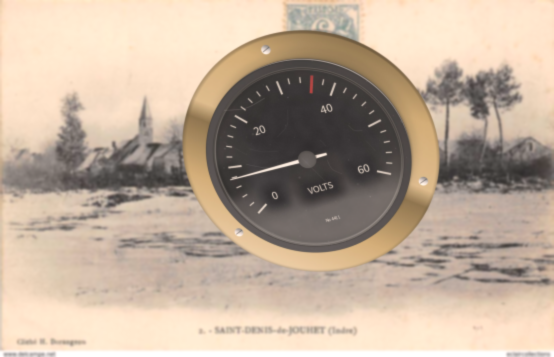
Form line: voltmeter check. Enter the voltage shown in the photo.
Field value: 8 V
